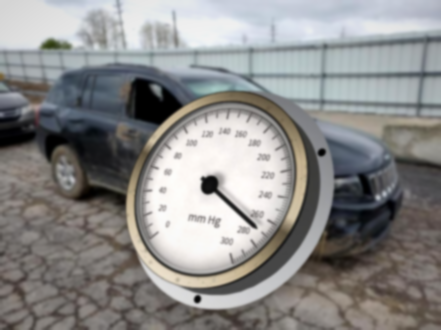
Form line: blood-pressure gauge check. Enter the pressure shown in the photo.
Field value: 270 mmHg
